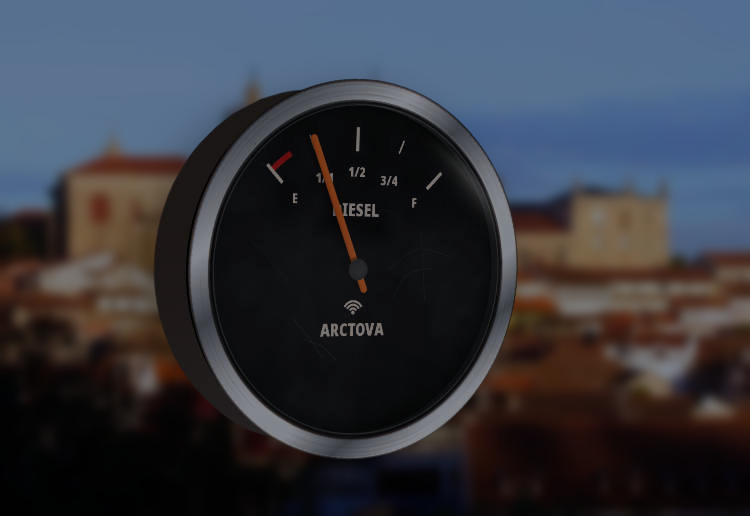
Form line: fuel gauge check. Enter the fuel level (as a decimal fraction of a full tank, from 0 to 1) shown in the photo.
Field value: 0.25
